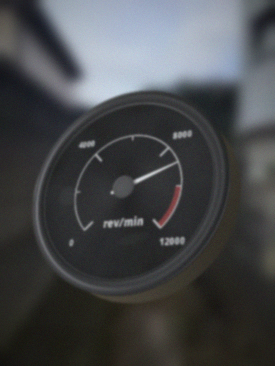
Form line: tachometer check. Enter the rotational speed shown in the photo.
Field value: 9000 rpm
